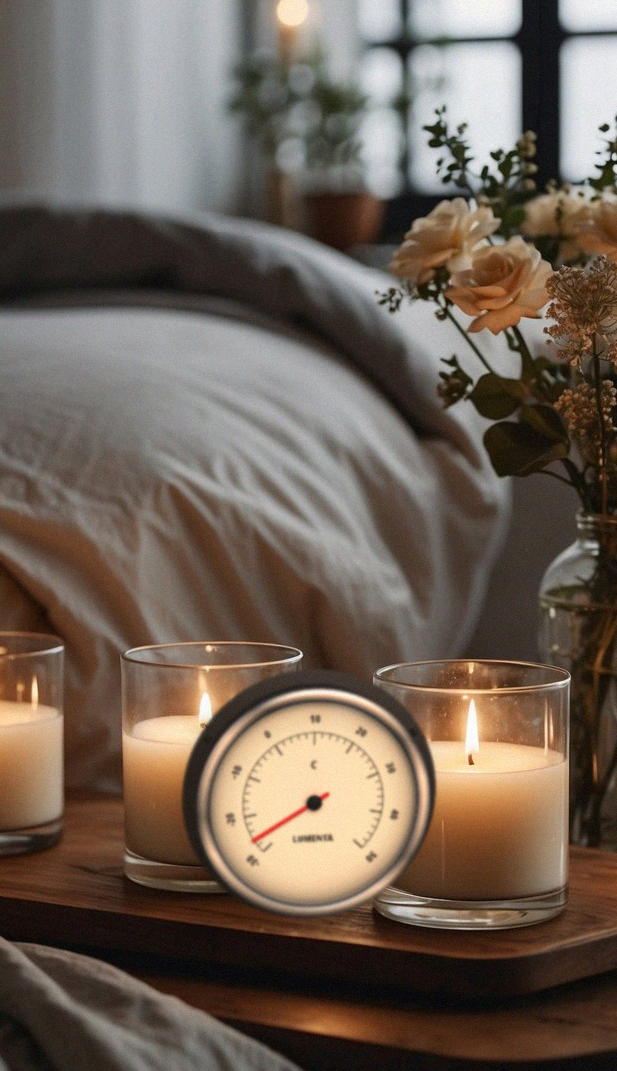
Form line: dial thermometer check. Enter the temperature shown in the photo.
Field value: -26 °C
